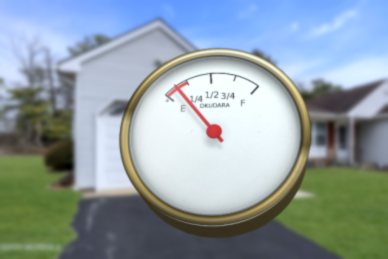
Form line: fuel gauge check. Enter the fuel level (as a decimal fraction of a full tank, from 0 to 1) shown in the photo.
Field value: 0.125
